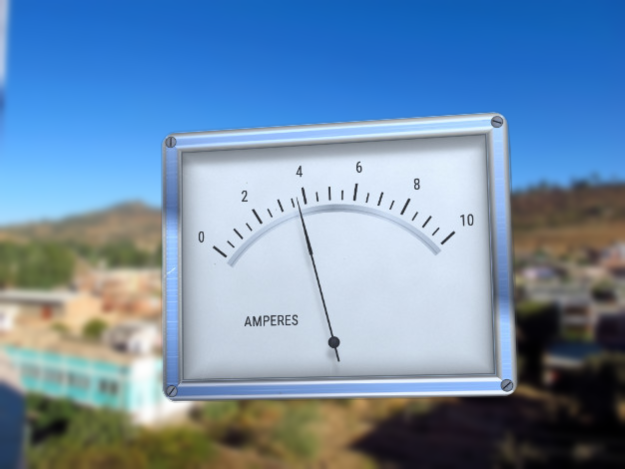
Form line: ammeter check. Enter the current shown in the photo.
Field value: 3.75 A
